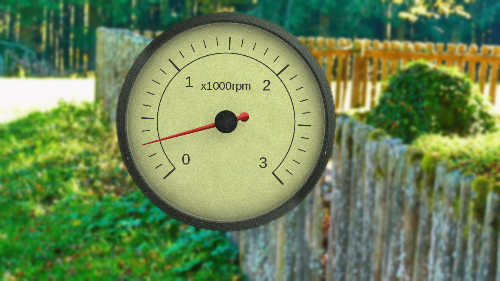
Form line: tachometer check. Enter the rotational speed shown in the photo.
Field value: 300 rpm
